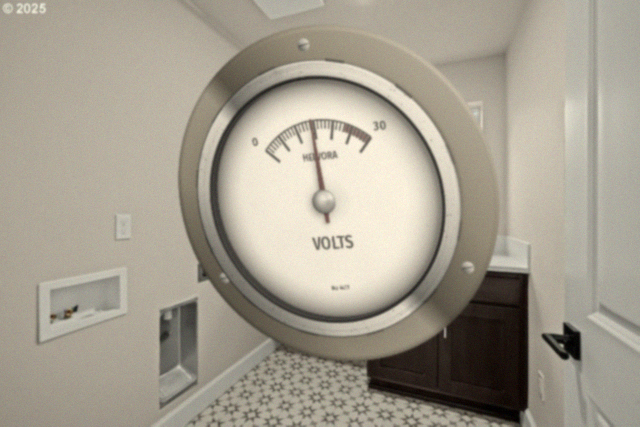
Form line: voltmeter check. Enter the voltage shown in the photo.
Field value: 15 V
